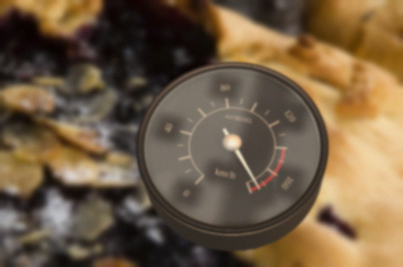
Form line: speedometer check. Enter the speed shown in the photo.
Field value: 175 km/h
